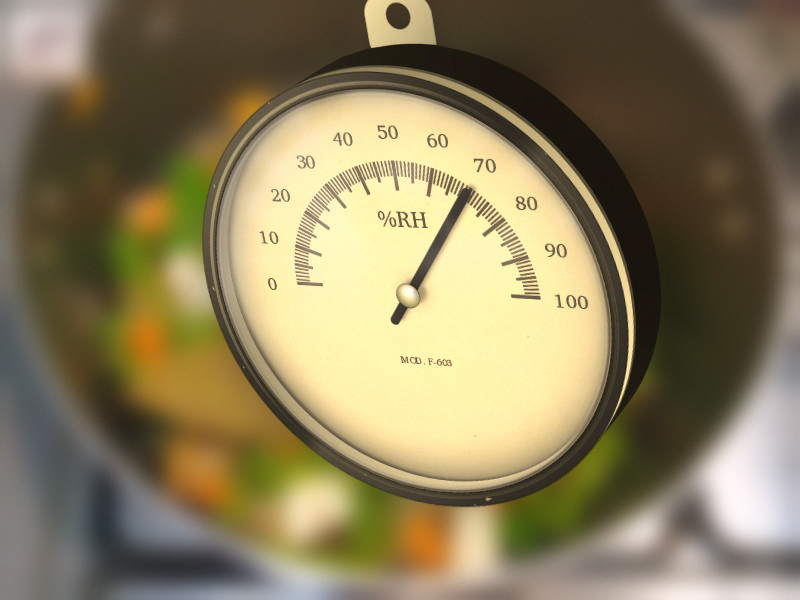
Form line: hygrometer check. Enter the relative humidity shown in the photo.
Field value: 70 %
